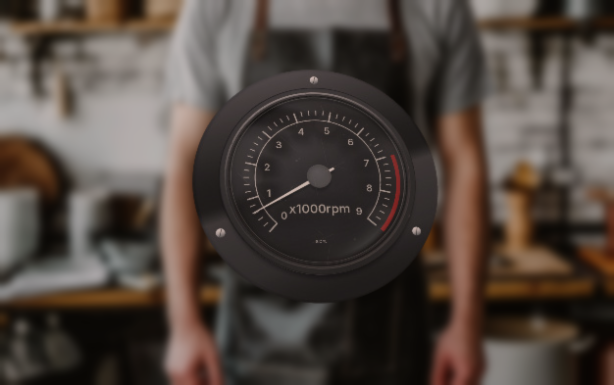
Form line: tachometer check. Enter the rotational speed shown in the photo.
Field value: 600 rpm
